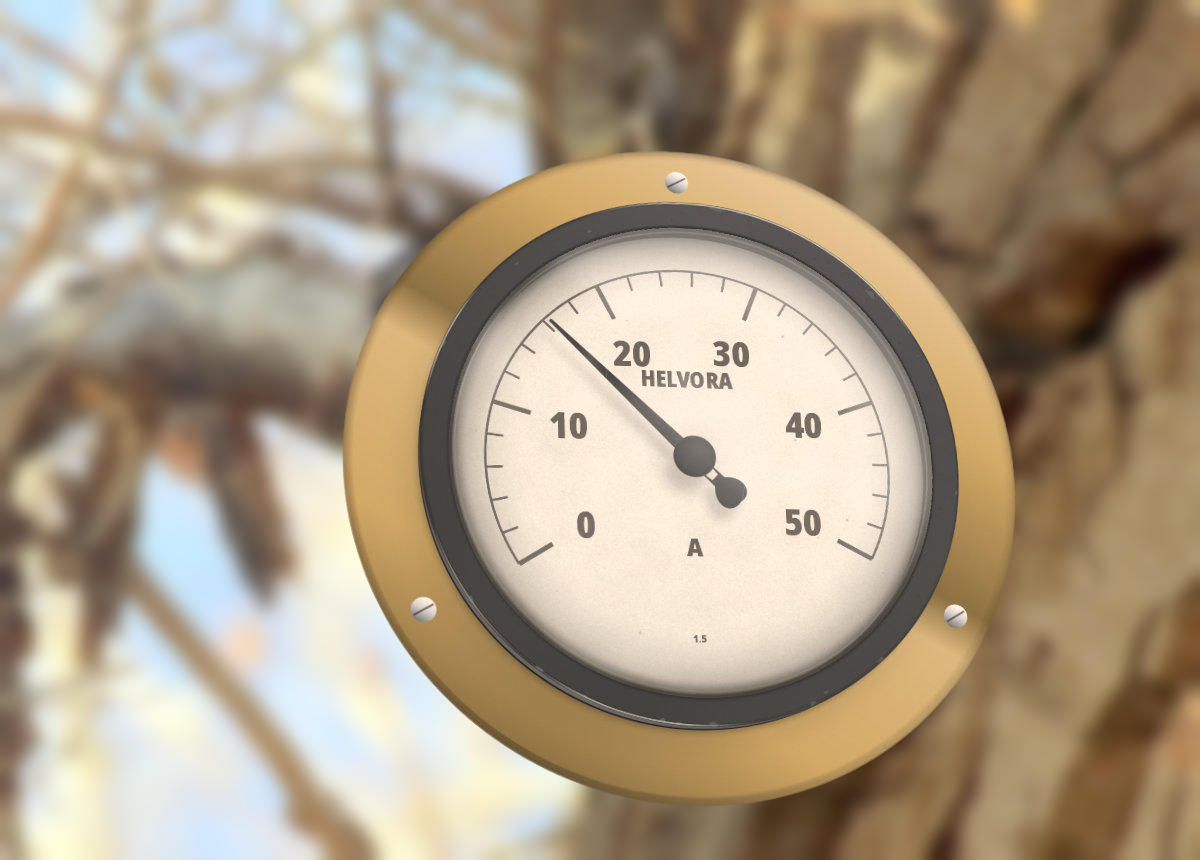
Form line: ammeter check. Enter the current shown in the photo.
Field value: 16 A
